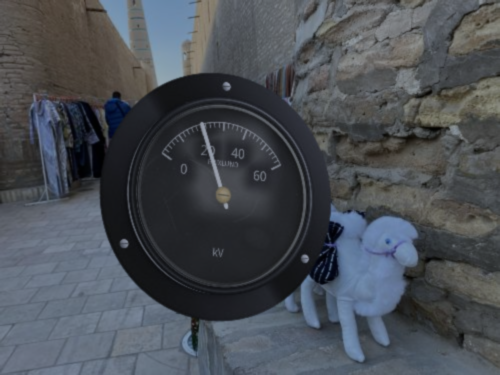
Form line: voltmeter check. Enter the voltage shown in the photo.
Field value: 20 kV
